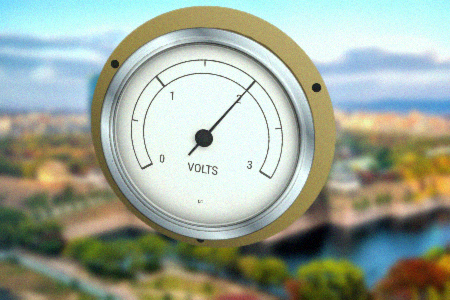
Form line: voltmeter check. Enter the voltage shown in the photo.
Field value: 2 V
